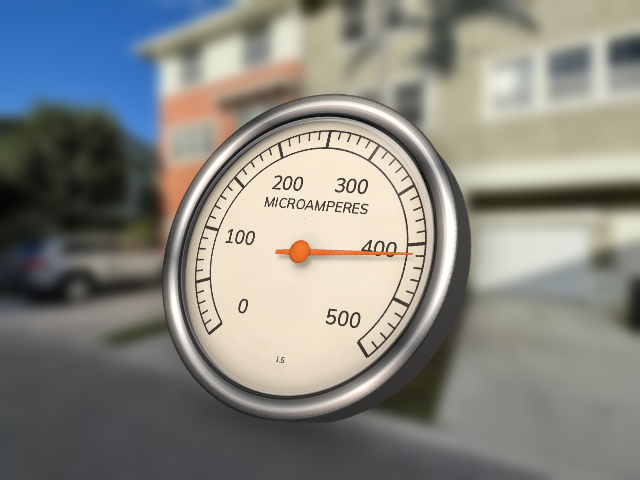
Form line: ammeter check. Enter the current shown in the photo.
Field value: 410 µA
